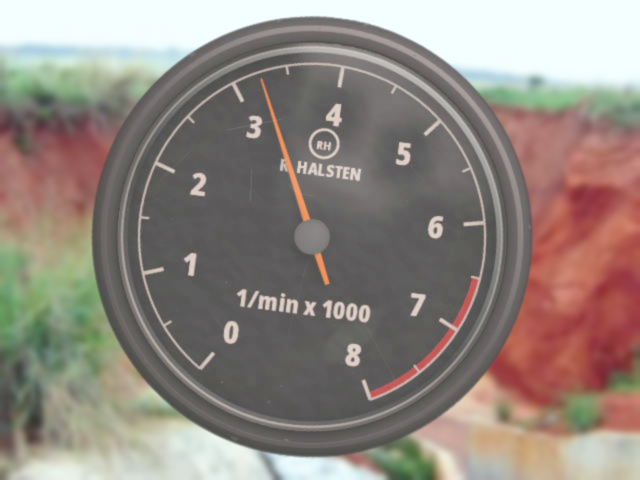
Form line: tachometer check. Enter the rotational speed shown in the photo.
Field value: 3250 rpm
